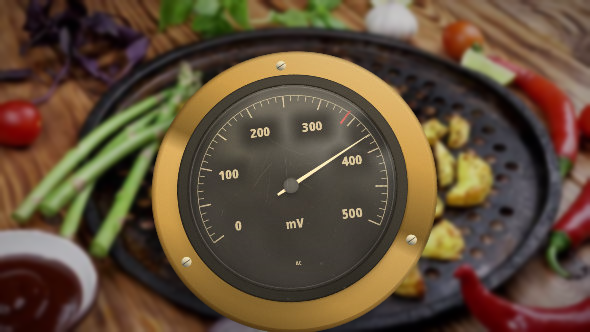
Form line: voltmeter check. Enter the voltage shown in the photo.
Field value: 380 mV
